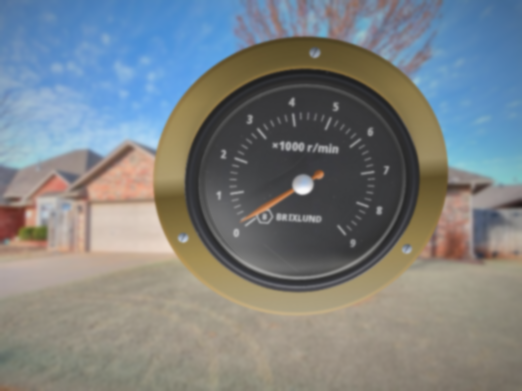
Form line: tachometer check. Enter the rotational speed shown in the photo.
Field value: 200 rpm
